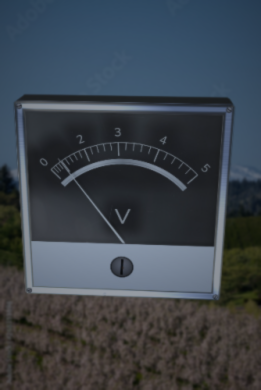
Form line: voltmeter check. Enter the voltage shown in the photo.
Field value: 1 V
